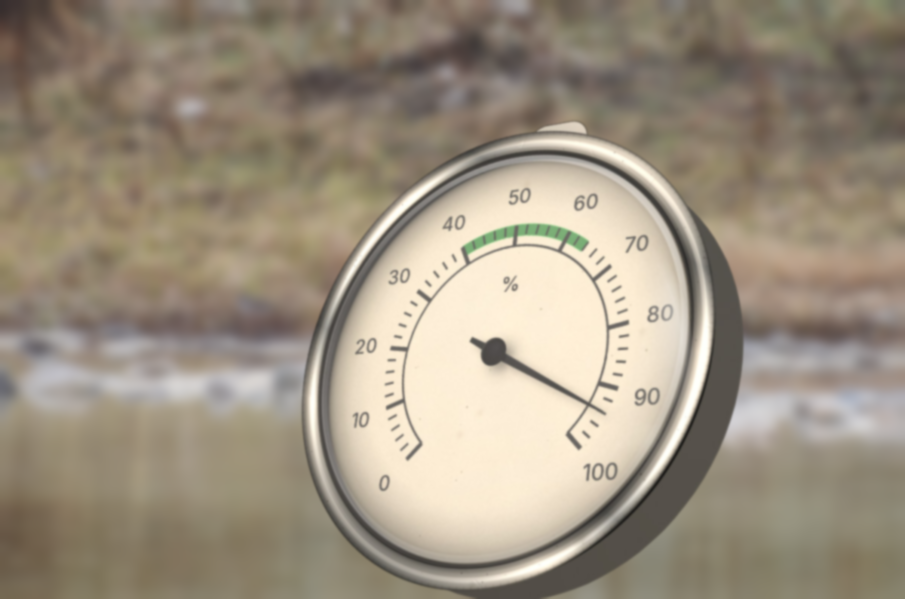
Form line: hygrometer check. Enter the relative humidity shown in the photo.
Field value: 94 %
